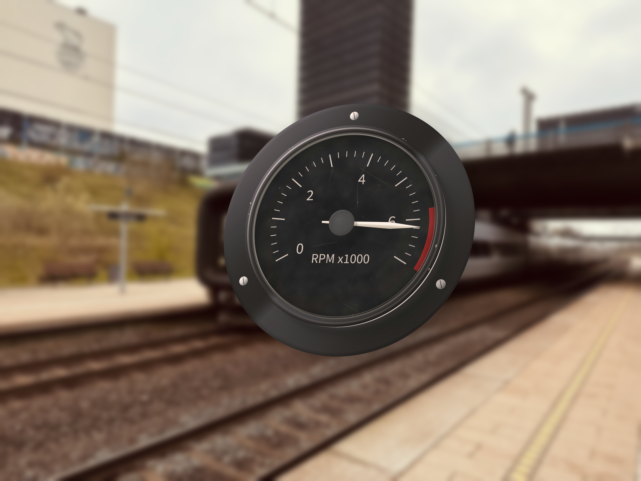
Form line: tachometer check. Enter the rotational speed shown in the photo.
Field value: 6200 rpm
